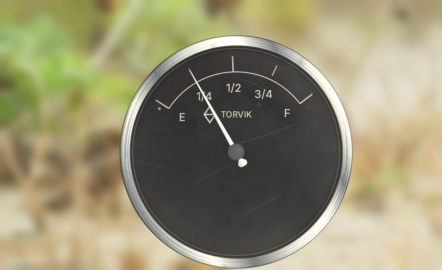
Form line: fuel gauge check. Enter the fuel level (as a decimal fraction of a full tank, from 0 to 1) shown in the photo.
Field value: 0.25
